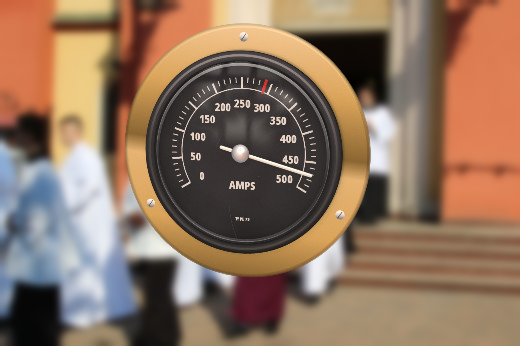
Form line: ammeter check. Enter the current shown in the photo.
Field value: 470 A
